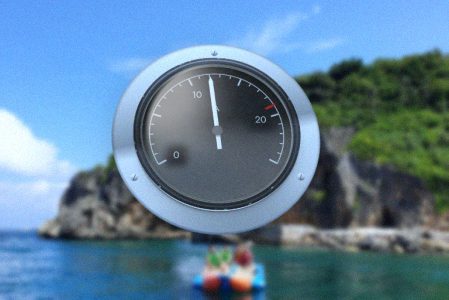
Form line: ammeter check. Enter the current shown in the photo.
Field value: 12 A
